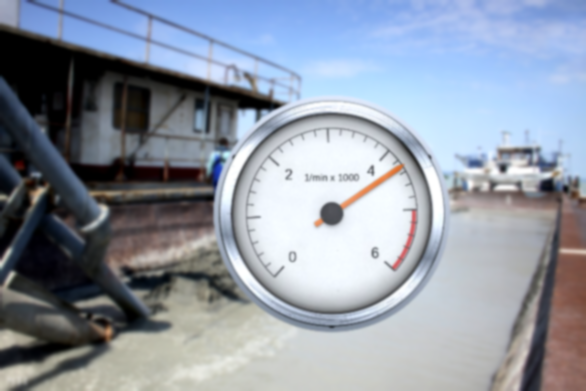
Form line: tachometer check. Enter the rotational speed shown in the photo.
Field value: 4300 rpm
